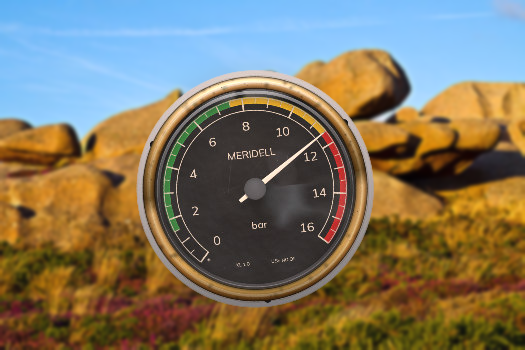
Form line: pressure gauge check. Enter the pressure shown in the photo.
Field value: 11.5 bar
